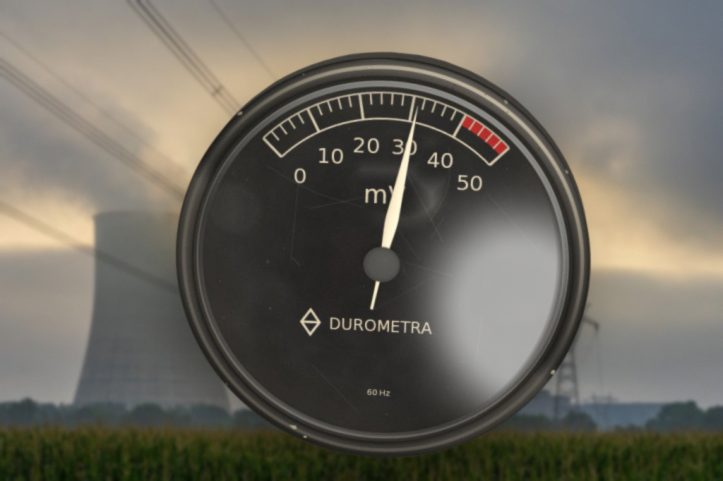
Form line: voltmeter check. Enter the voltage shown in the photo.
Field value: 31 mV
